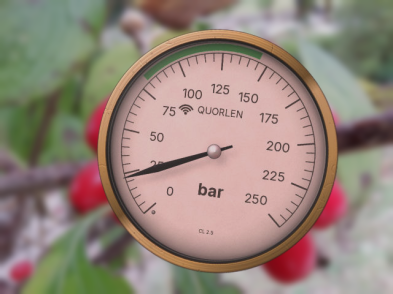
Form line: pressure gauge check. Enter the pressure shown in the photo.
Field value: 22.5 bar
